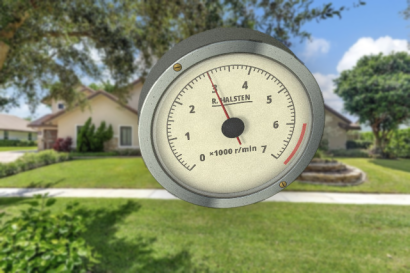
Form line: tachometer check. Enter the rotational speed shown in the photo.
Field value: 3000 rpm
